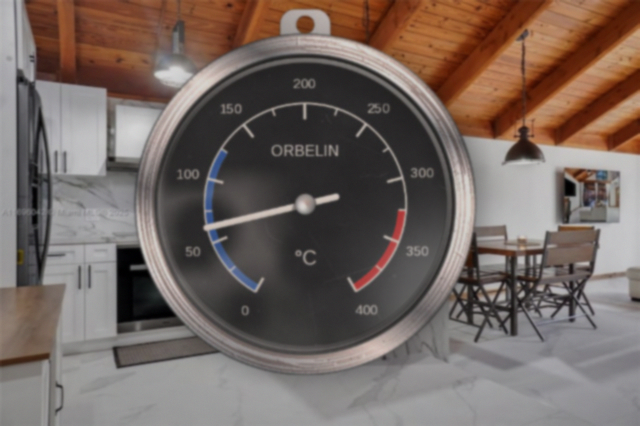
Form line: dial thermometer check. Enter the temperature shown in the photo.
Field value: 62.5 °C
